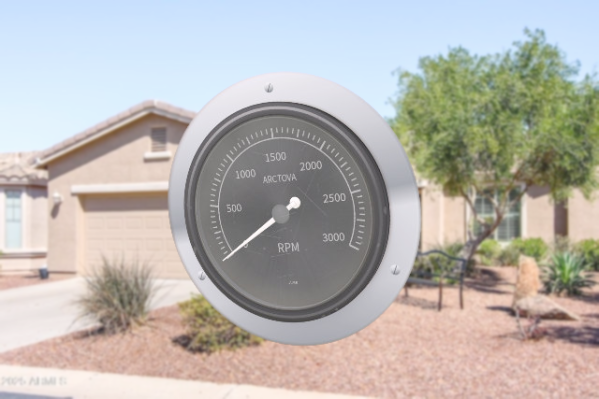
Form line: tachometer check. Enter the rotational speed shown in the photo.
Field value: 0 rpm
